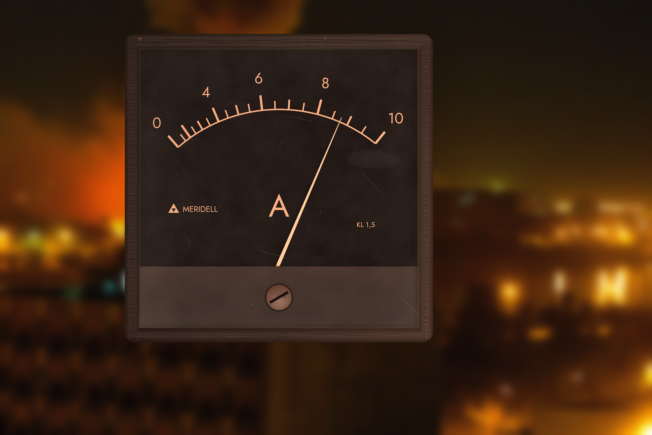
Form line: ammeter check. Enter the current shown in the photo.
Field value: 8.75 A
